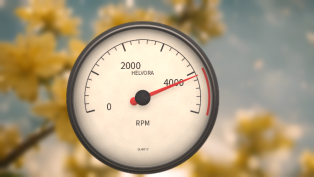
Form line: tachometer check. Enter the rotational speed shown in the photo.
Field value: 4100 rpm
